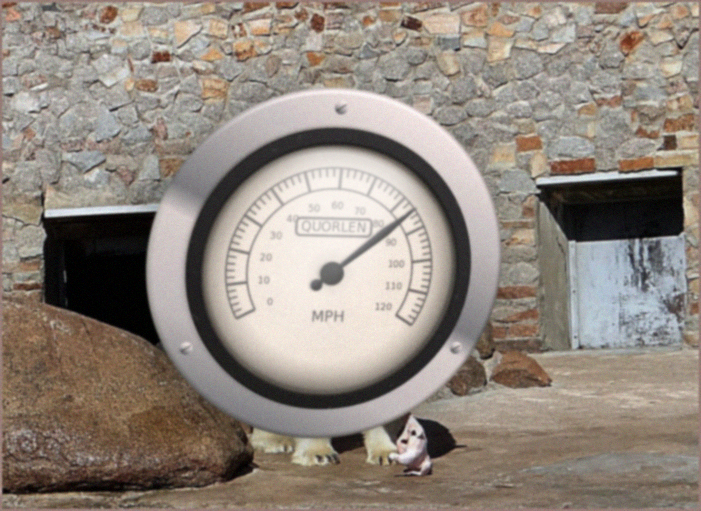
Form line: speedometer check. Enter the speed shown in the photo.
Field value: 84 mph
